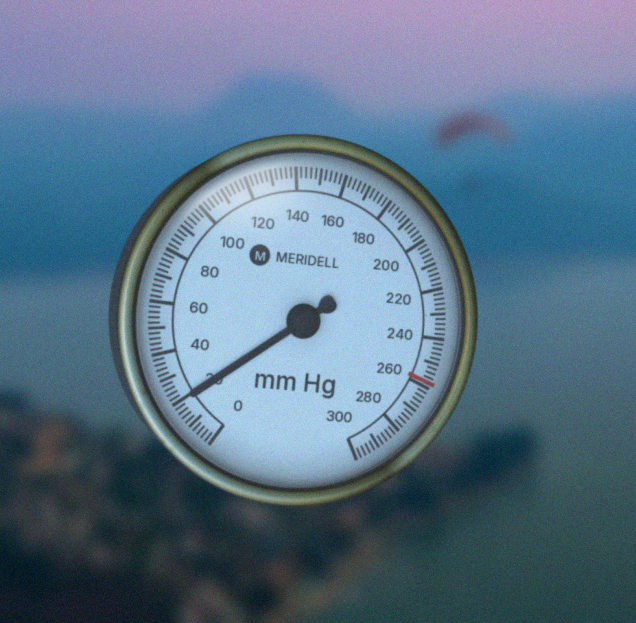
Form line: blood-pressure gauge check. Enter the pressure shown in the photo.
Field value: 20 mmHg
